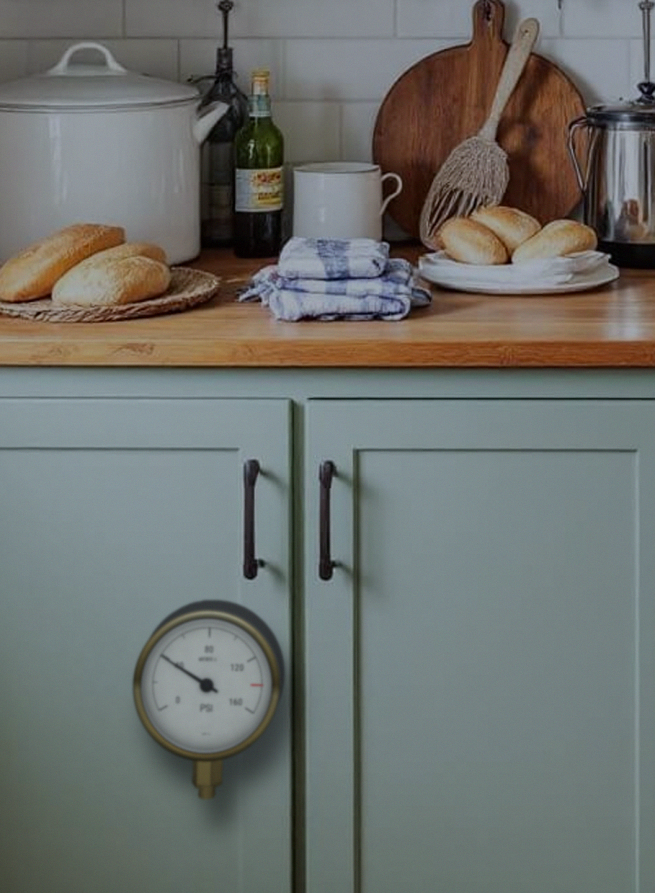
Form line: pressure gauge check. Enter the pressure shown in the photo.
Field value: 40 psi
